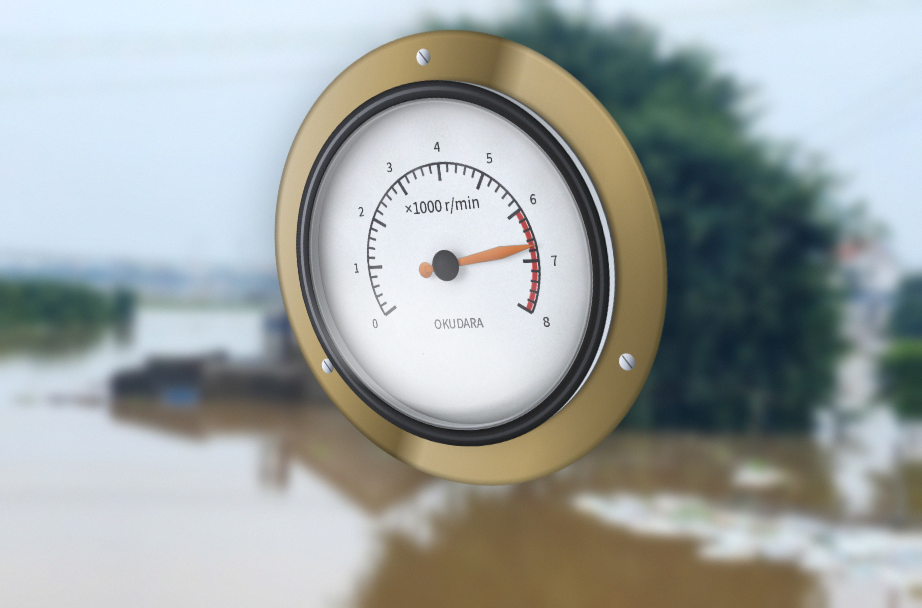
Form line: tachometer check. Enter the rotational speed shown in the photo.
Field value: 6700 rpm
